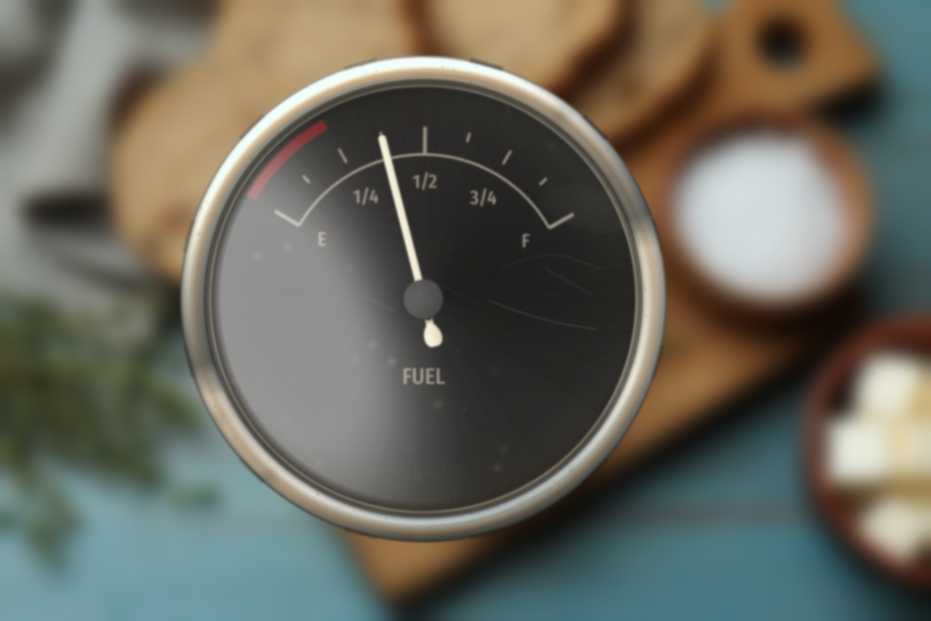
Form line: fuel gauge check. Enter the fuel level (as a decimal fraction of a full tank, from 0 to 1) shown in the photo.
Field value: 0.375
